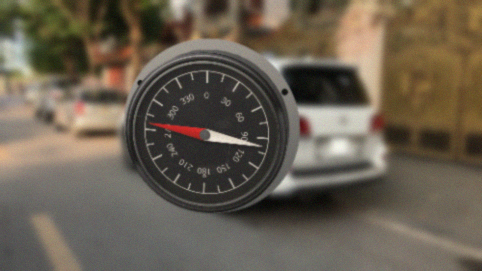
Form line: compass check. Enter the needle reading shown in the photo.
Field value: 277.5 °
